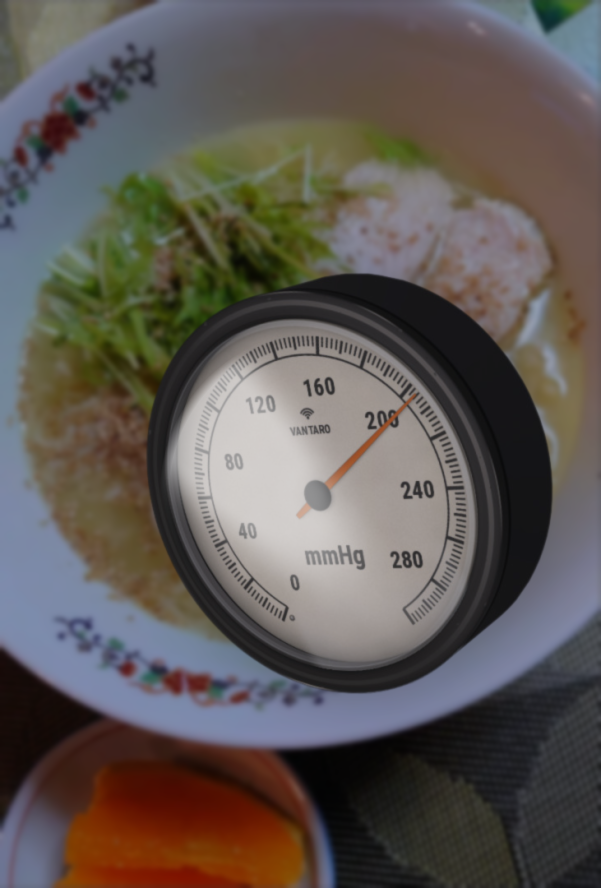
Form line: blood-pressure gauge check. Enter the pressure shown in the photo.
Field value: 204 mmHg
